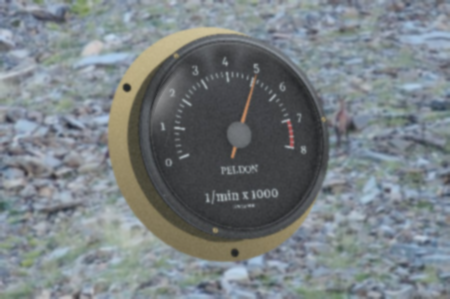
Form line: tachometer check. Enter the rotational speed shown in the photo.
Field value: 5000 rpm
